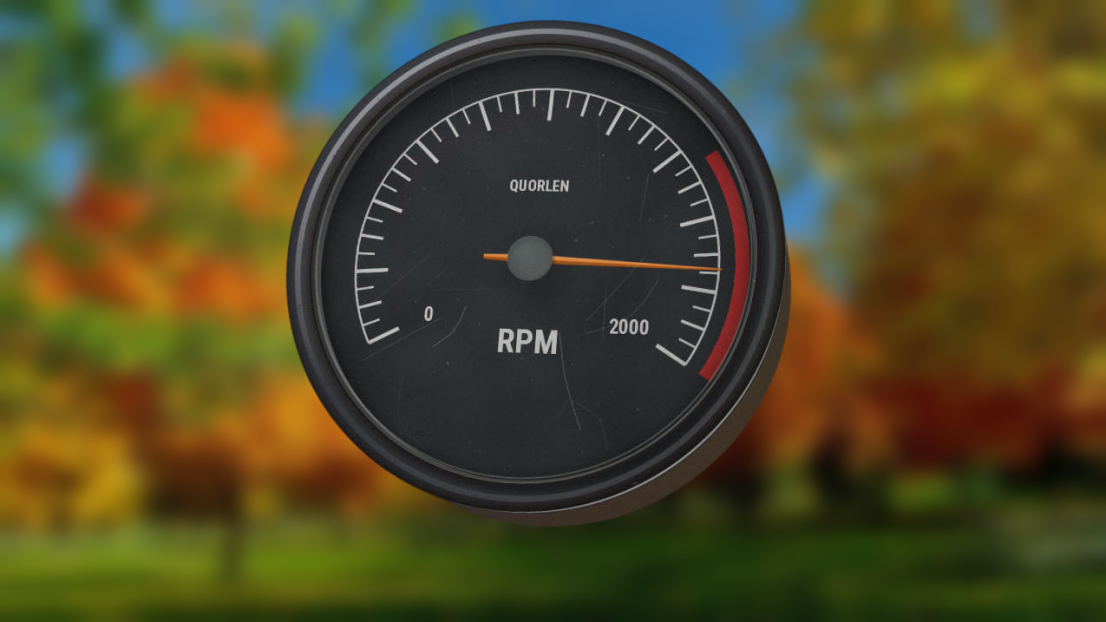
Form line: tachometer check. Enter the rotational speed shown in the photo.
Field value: 1750 rpm
